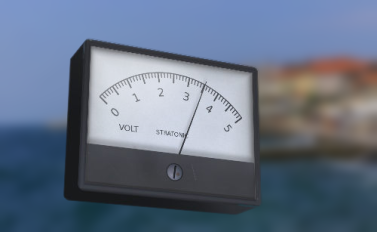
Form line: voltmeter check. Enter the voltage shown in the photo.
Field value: 3.5 V
